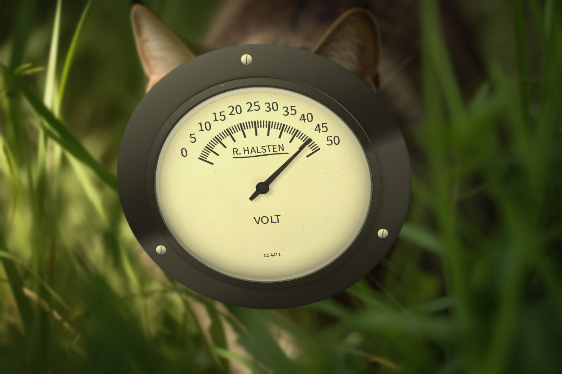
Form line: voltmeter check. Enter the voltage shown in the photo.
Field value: 45 V
